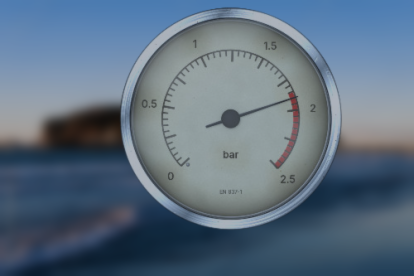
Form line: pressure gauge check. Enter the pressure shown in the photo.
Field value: 1.9 bar
